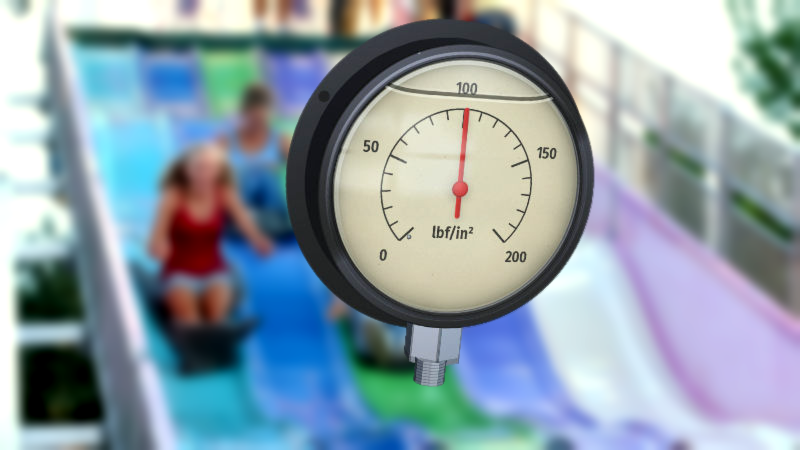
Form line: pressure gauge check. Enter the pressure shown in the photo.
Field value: 100 psi
